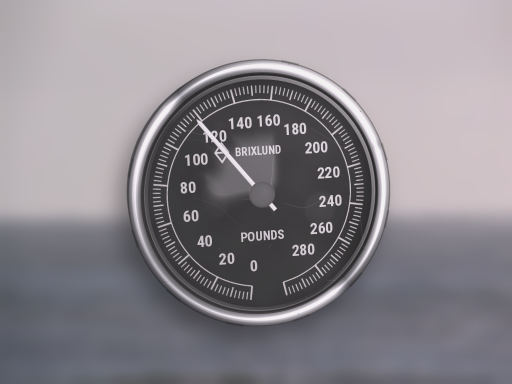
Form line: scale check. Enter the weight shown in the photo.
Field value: 118 lb
